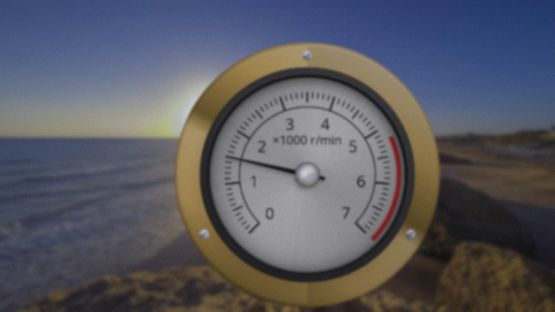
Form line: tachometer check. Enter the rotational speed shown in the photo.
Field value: 1500 rpm
